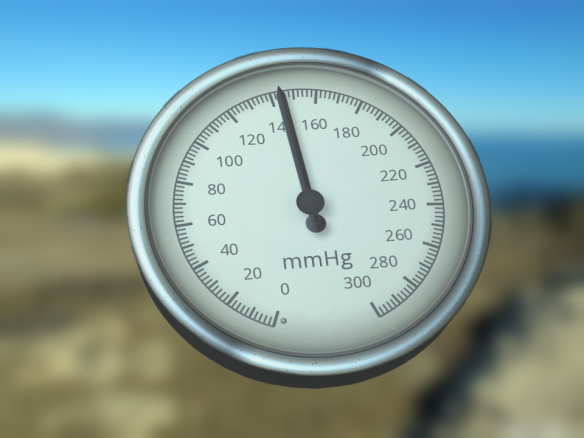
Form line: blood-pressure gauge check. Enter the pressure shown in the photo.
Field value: 144 mmHg
